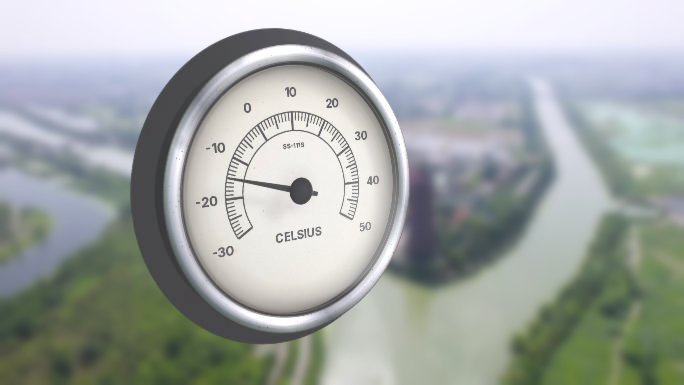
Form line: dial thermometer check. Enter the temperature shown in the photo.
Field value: -15 °C
